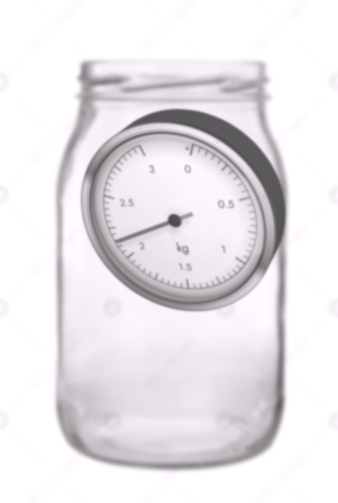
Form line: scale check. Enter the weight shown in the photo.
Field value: 2.15 kg
